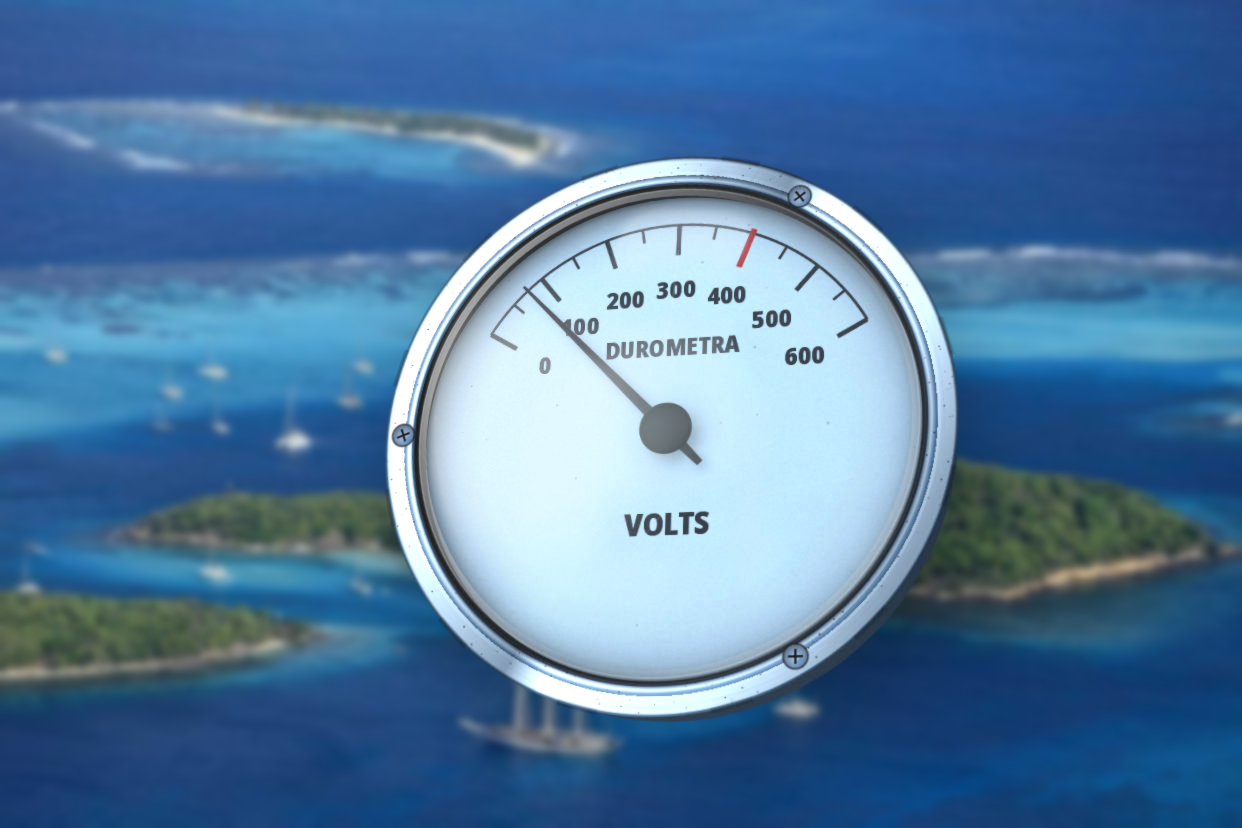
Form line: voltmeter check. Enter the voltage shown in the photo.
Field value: 75 V
